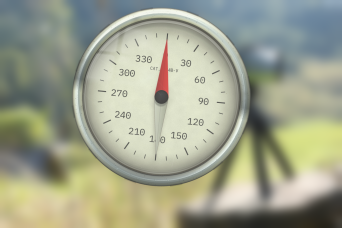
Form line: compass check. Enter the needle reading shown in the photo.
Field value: 0 °
